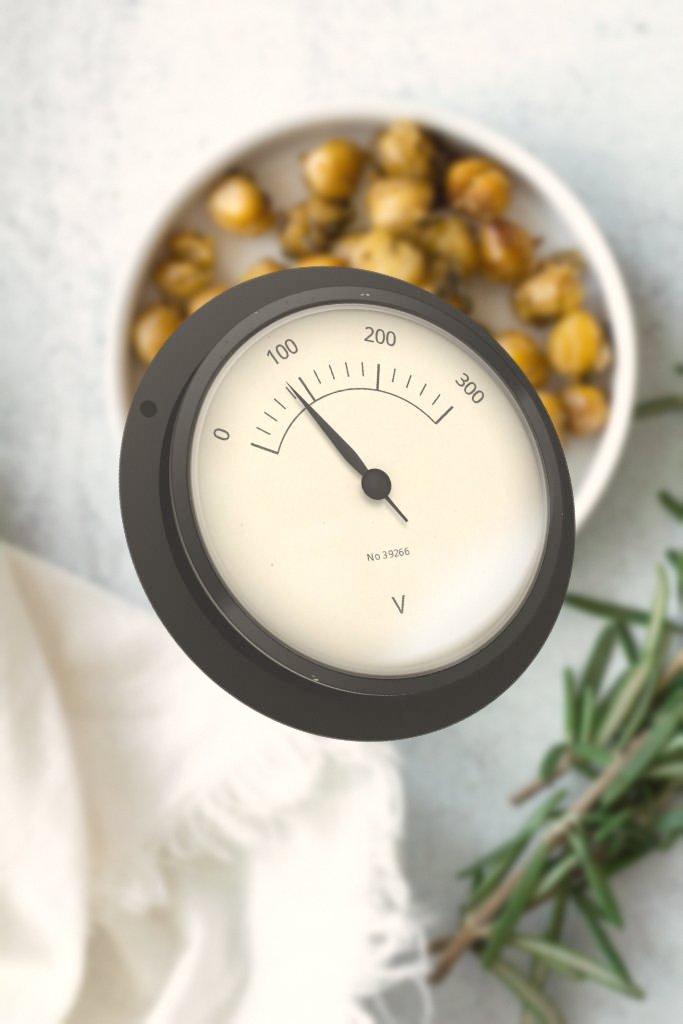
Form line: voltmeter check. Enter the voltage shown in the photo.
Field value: 80 V
